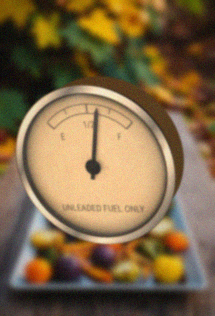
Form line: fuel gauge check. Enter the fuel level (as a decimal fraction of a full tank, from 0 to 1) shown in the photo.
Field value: 0.625
